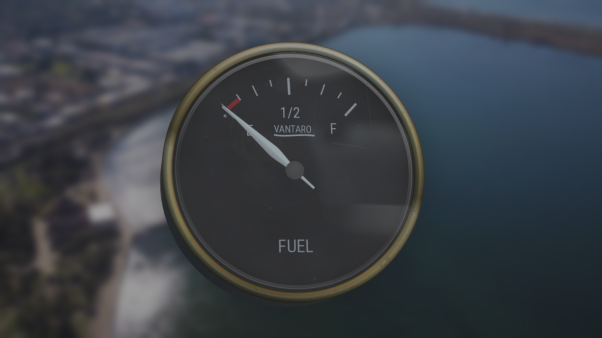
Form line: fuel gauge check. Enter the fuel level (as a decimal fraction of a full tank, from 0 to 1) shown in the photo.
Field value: 0
